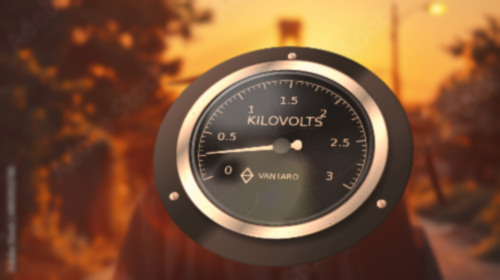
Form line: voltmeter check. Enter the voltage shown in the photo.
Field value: 0.25 kV
